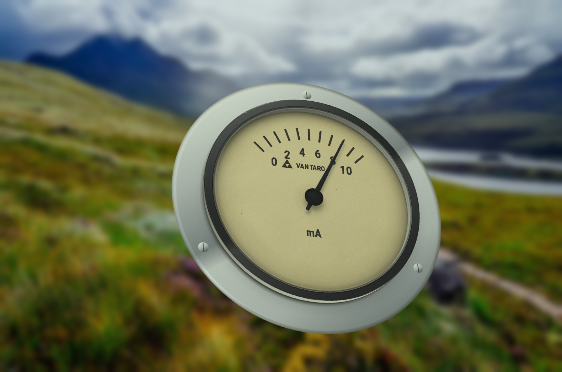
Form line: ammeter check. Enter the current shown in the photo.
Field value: 8 mA
